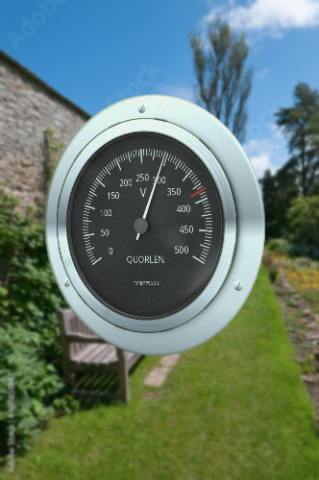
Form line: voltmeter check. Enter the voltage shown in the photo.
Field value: 300 V
